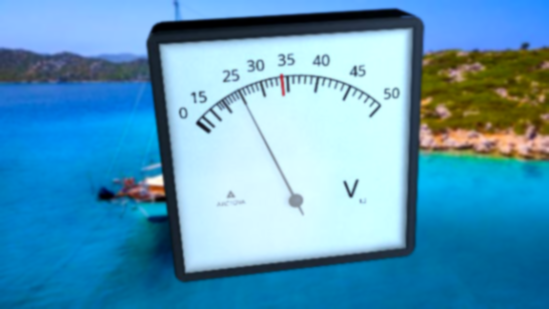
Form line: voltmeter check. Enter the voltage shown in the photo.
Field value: 25 V
